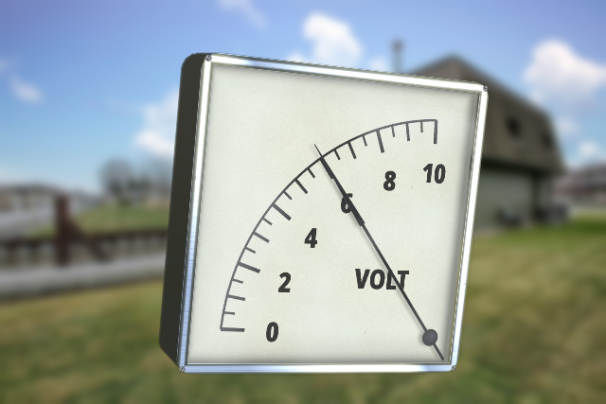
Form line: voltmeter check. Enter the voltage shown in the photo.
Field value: 6 V
